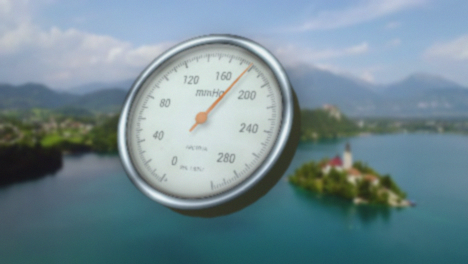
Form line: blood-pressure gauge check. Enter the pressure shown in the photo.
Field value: 180 mmHg
